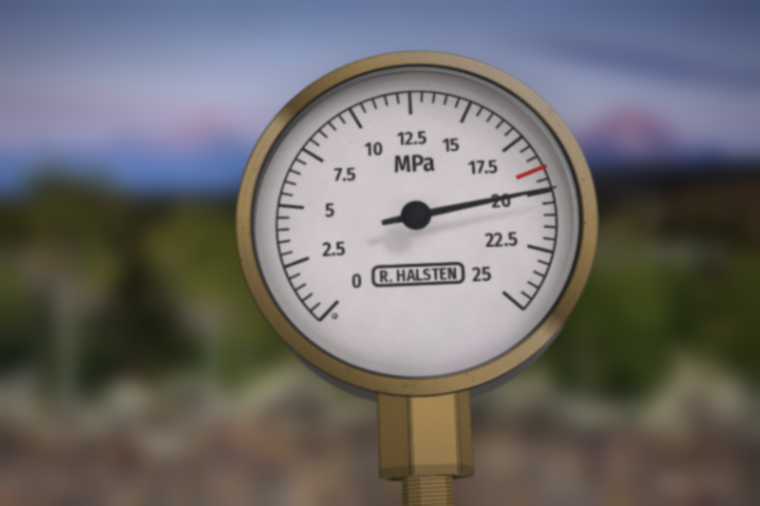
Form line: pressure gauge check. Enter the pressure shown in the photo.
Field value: 20 MPa
